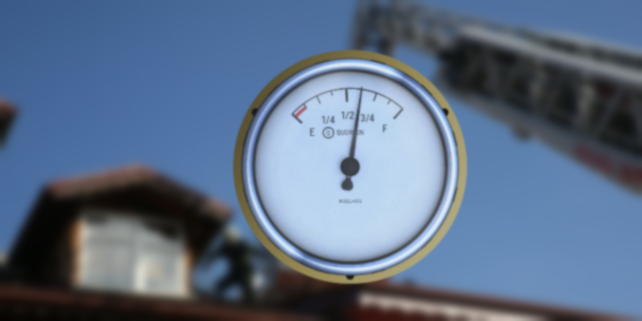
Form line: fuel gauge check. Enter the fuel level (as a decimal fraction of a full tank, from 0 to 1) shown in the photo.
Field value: 0.625
